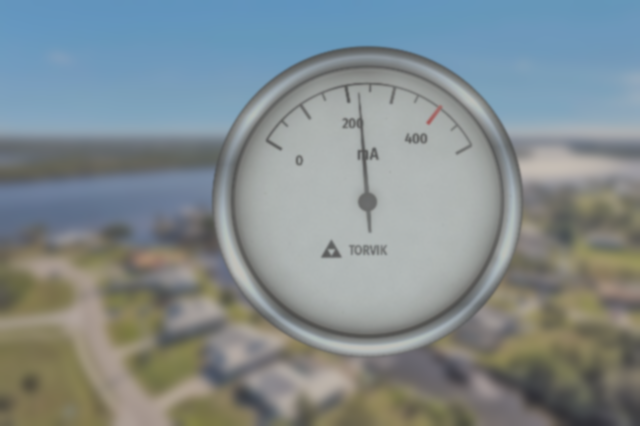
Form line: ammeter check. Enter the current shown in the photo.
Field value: 225 mA
